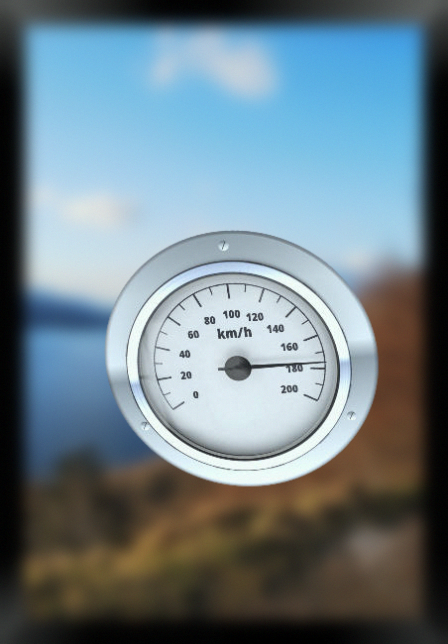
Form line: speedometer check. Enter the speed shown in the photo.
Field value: 175 km/h
